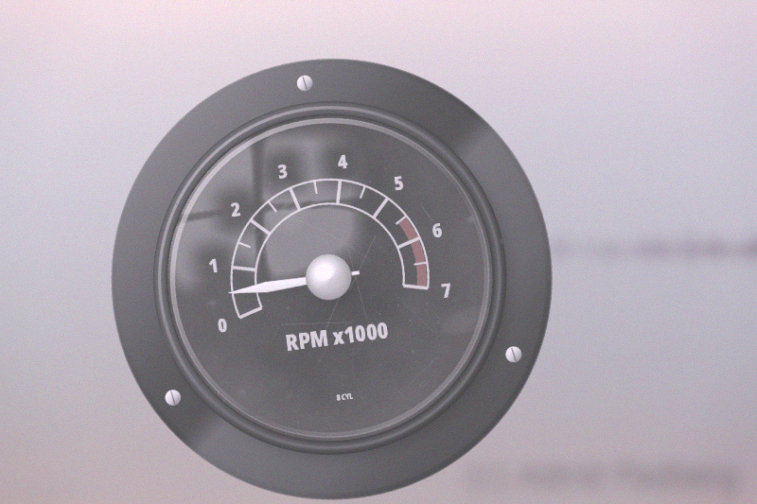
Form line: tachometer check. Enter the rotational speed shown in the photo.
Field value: 500 rpm
